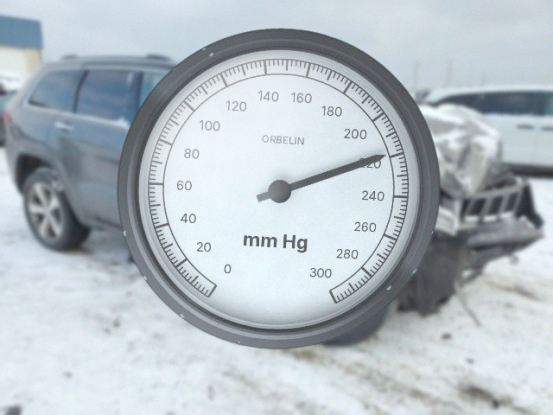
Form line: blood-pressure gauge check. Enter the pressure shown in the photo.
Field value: 218 mmHg
